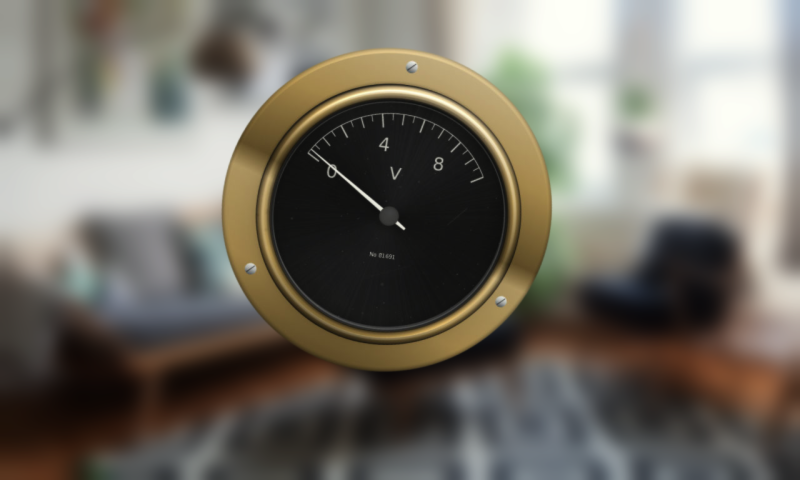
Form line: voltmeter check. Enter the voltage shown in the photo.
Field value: 0.25 V
